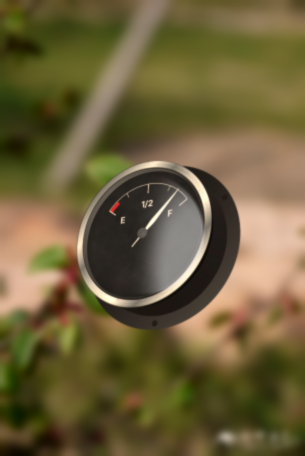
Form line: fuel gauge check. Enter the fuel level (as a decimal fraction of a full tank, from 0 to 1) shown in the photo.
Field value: 0.875
